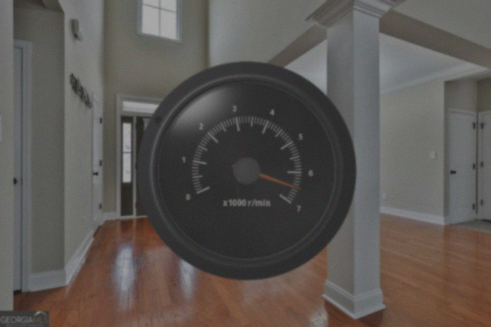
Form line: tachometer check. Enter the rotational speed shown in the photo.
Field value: 6500 rpm
